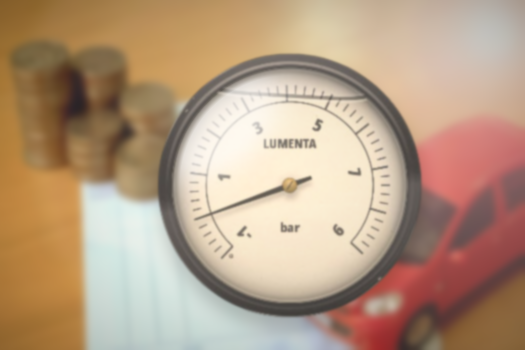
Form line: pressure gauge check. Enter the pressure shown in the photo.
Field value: 0 bar
